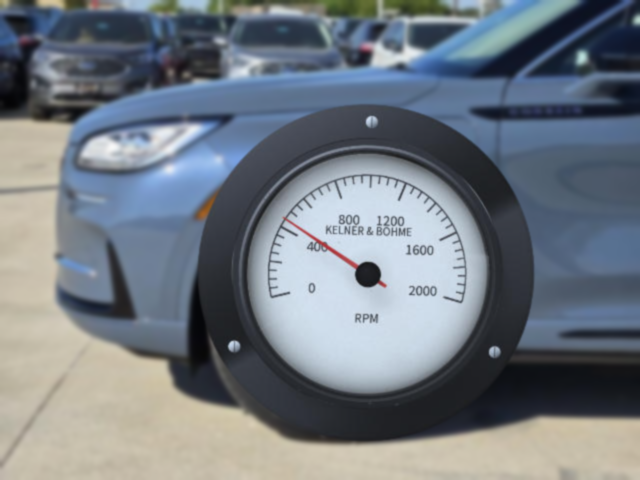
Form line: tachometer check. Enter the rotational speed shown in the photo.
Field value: 450 rpm
